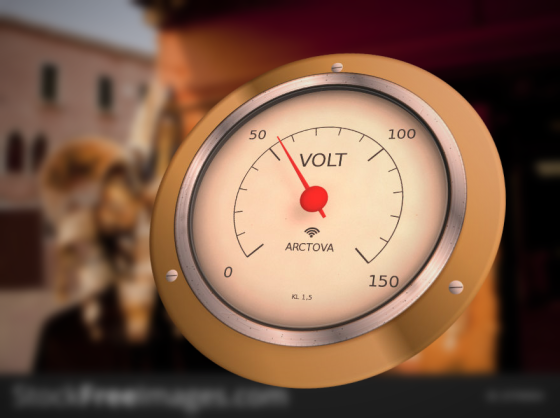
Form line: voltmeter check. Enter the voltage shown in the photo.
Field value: 55 V
